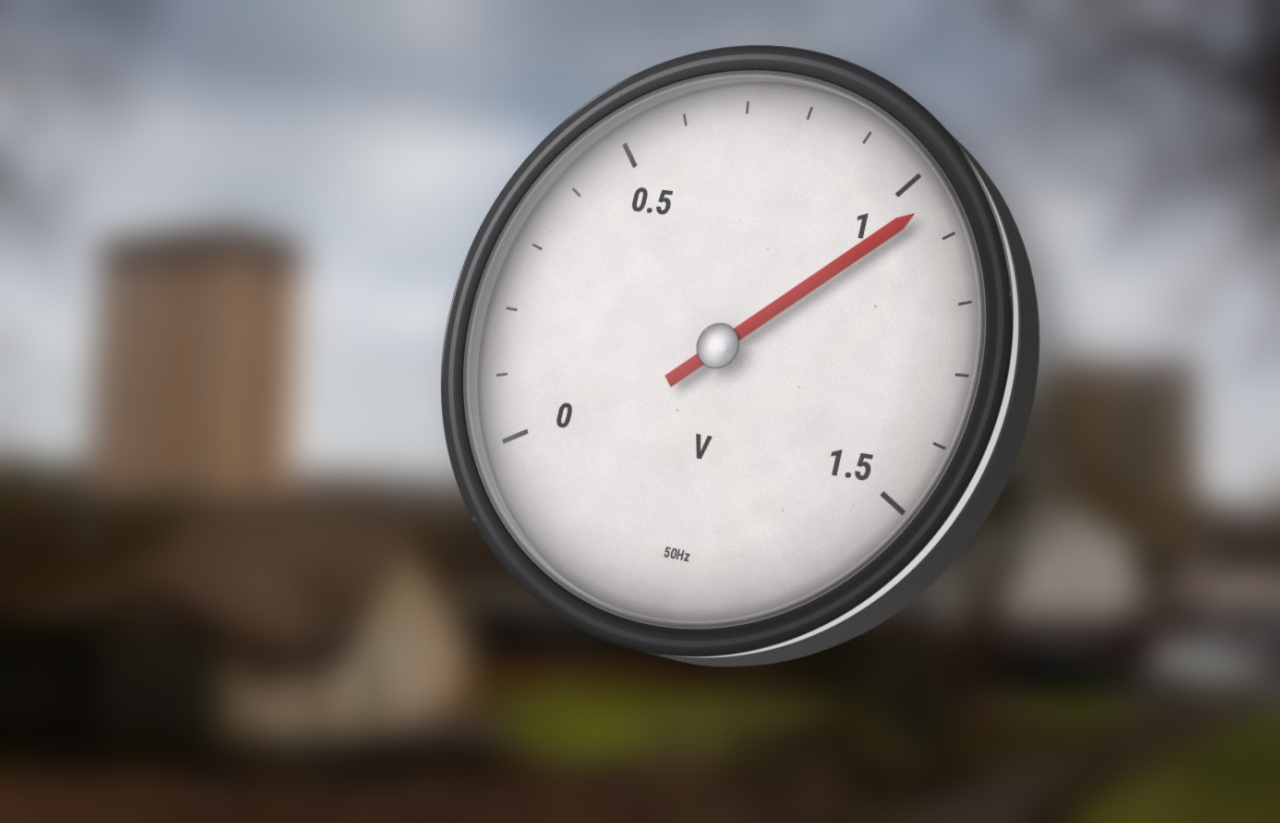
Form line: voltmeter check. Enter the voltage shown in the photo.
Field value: 1.05 V
